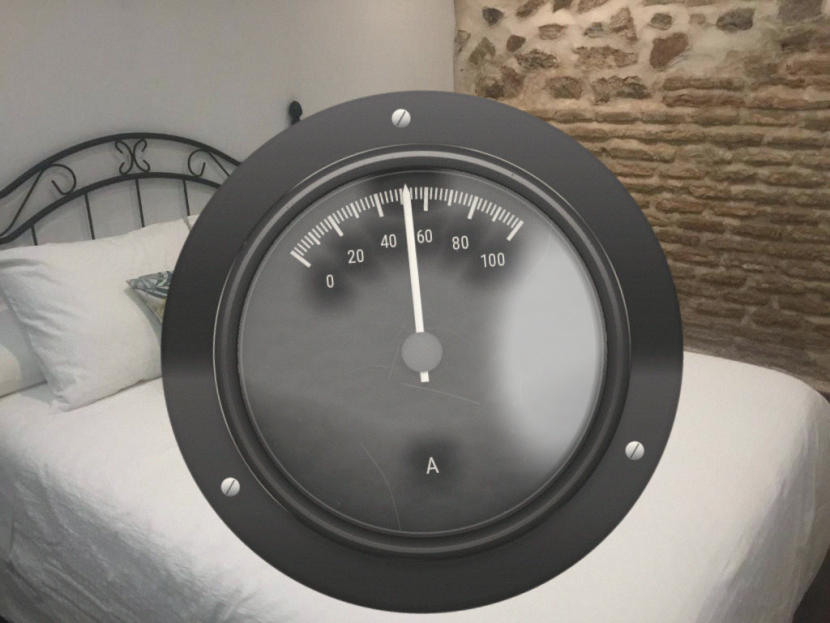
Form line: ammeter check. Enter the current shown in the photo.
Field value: 52 A
